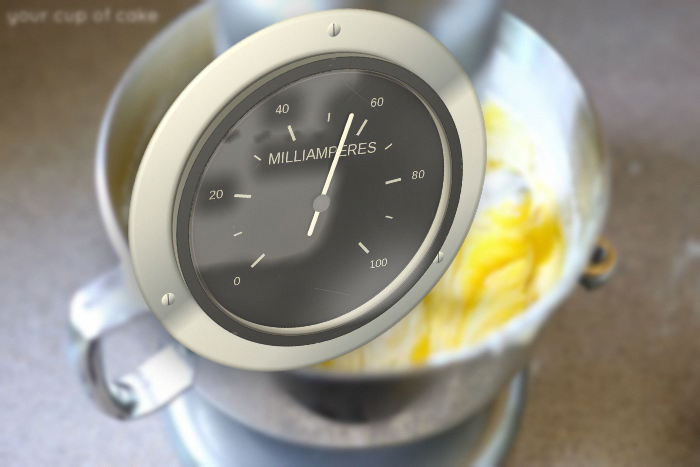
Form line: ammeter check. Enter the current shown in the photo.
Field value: 55 mA
